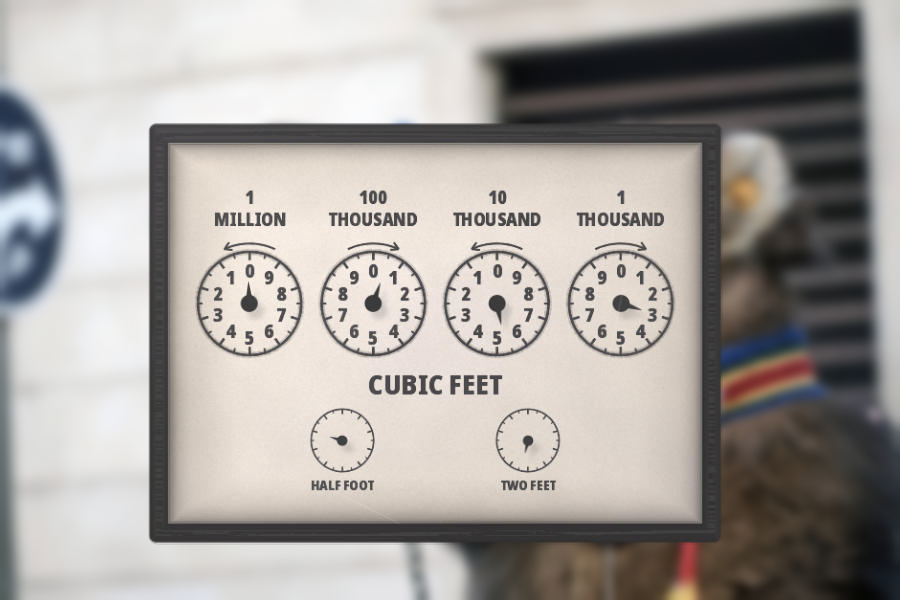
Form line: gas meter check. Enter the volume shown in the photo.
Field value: 5300 ft³
